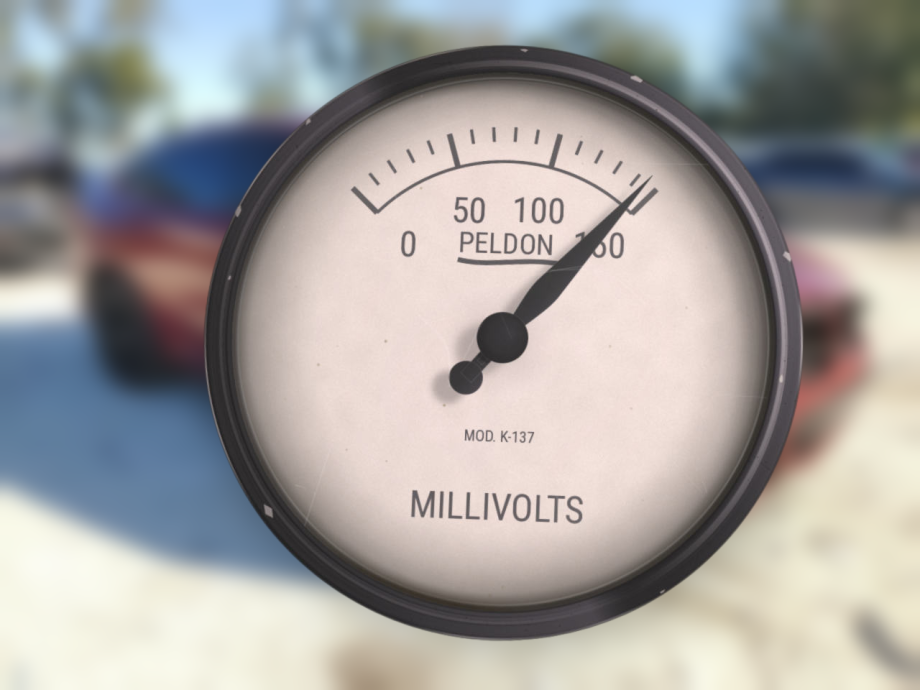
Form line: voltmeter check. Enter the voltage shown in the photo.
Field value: 145 mV
